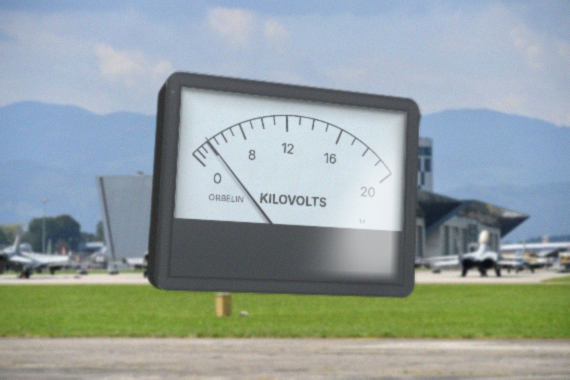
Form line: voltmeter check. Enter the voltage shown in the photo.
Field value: 4 kV
